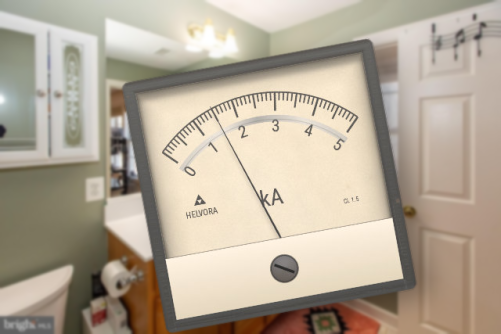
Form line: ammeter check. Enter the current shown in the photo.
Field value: 1.5 kA
